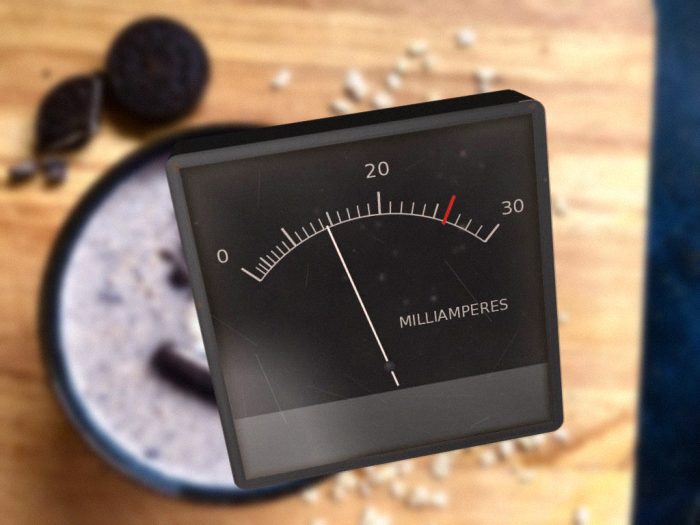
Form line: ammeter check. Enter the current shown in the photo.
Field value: 14.5 mA
